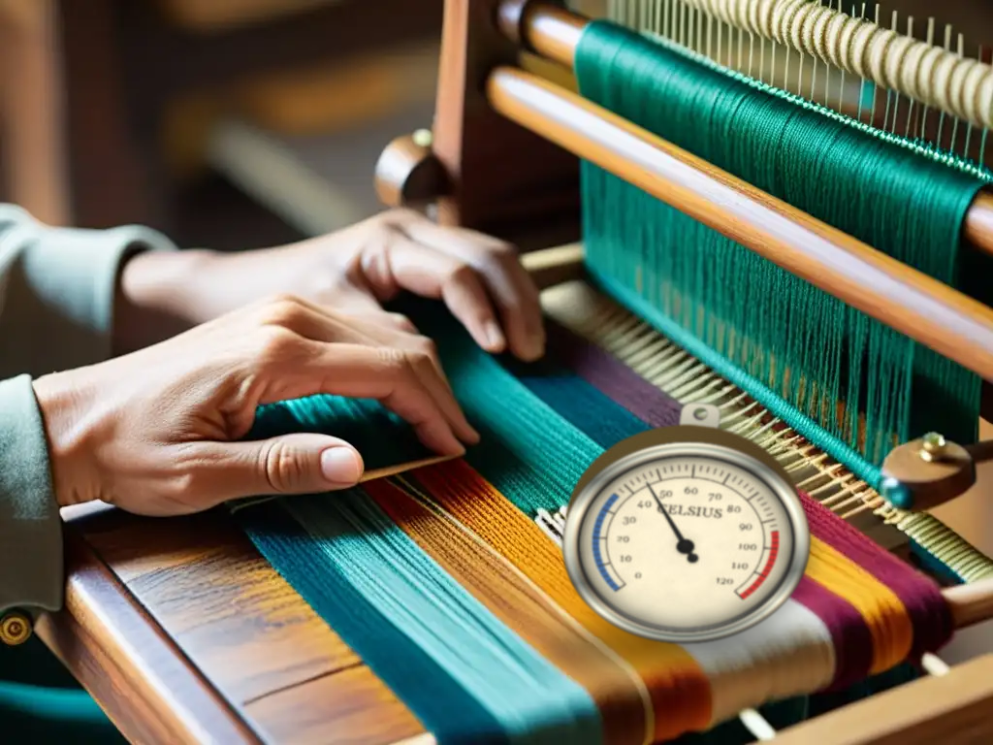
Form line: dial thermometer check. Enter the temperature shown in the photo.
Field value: 46 °C
